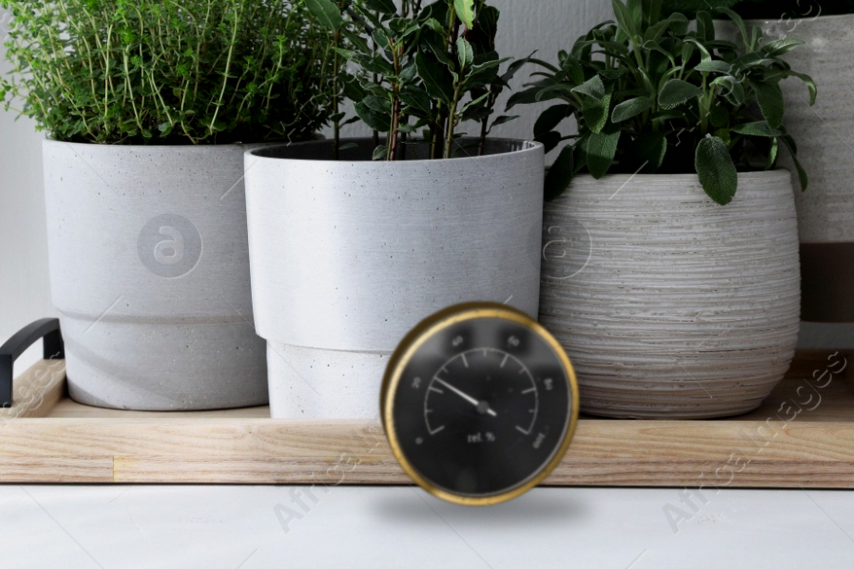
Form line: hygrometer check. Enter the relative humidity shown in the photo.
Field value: 25 %
